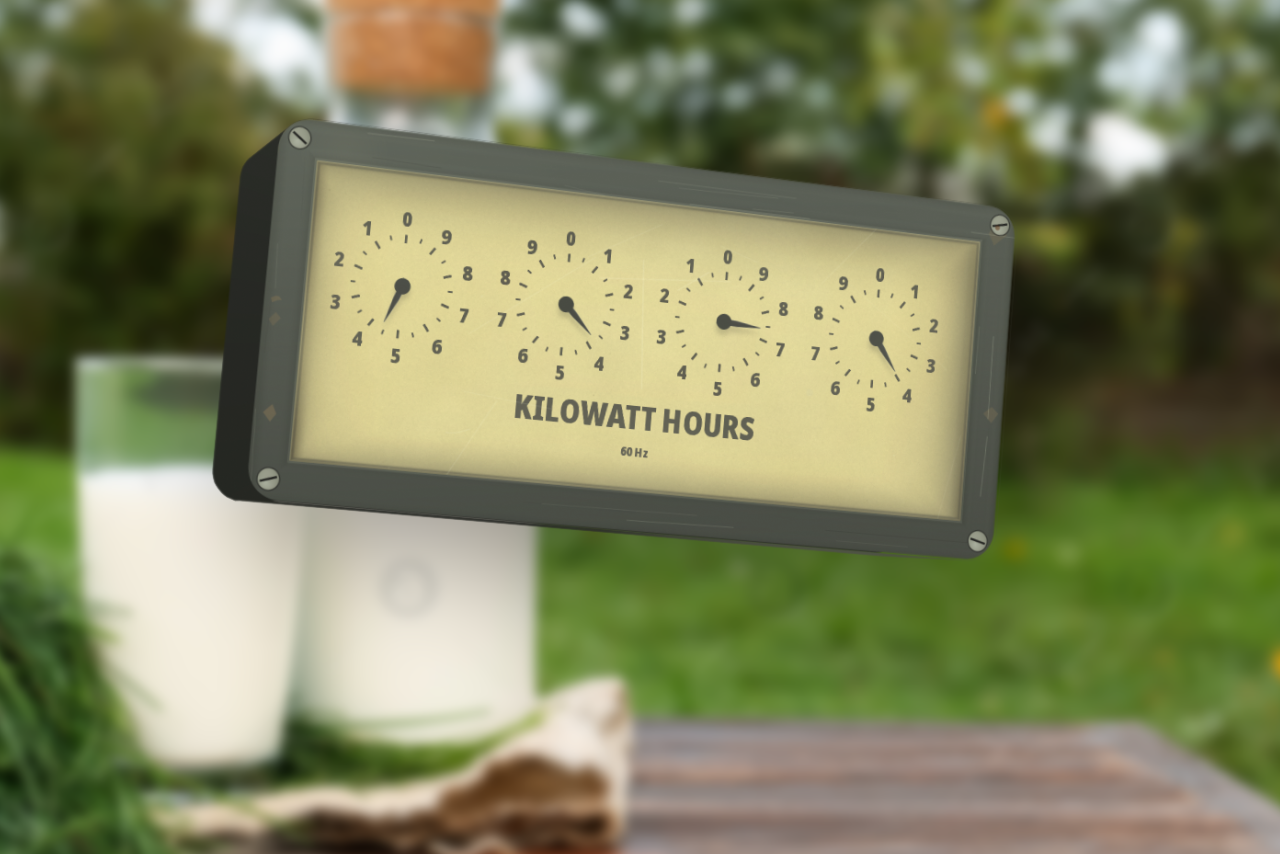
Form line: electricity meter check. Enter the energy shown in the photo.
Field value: 4374 kWh
